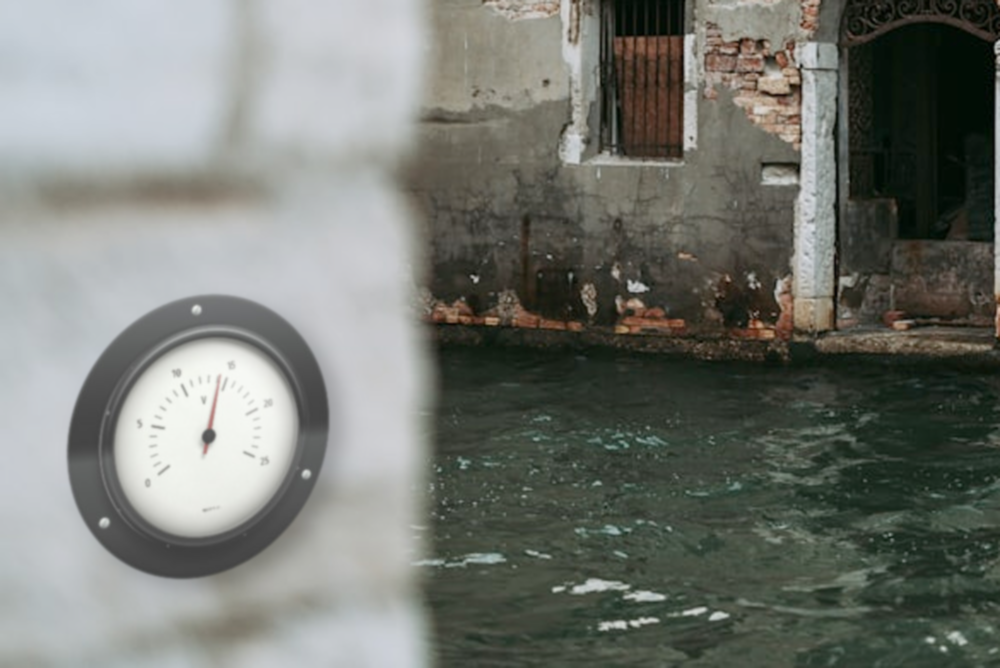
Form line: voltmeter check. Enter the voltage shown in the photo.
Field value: 14 V
